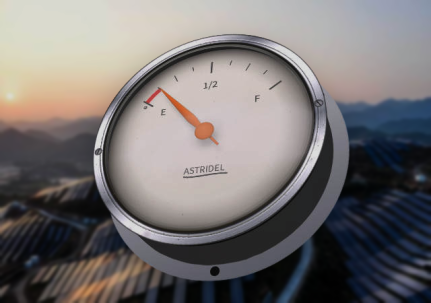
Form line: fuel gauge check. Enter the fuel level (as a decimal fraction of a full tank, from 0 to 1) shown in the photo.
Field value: 0.125
